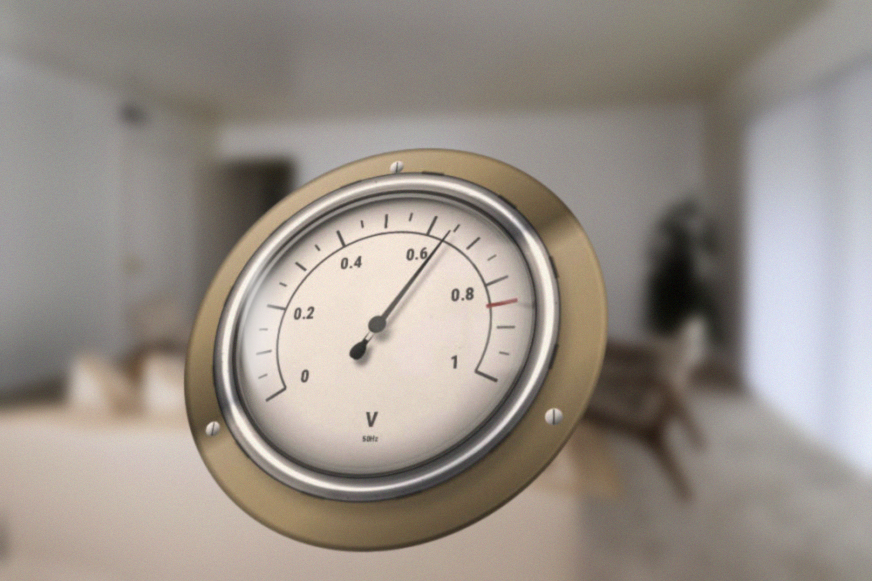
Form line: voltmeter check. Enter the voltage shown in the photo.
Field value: 0.65 V
